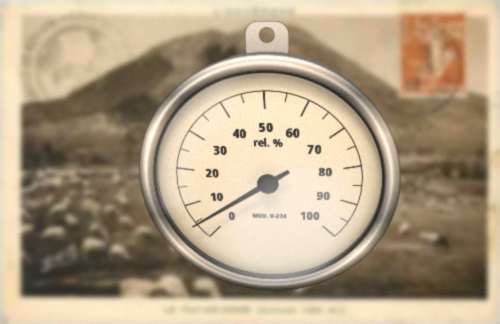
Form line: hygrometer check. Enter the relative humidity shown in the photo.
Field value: 5 %
